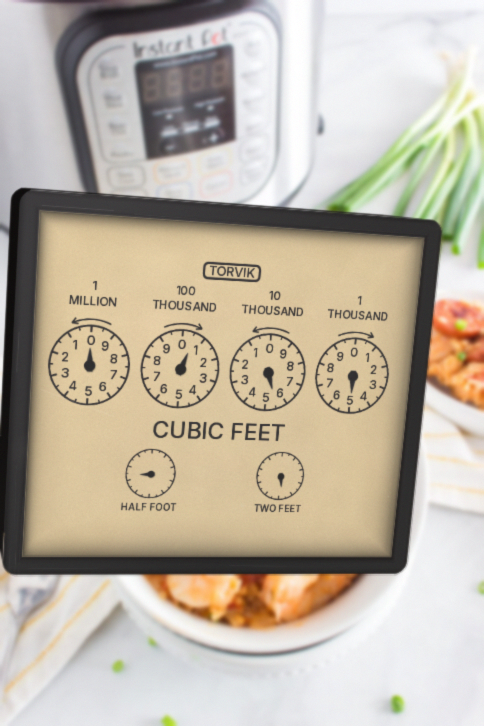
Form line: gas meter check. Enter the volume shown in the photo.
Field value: 5500 ft³
